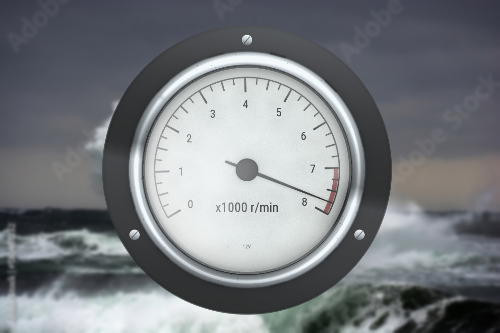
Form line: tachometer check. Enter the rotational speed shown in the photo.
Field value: 7750 rpm
